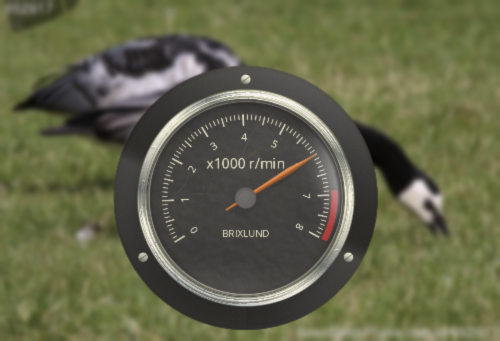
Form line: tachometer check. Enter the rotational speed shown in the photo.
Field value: 6000 rpm
